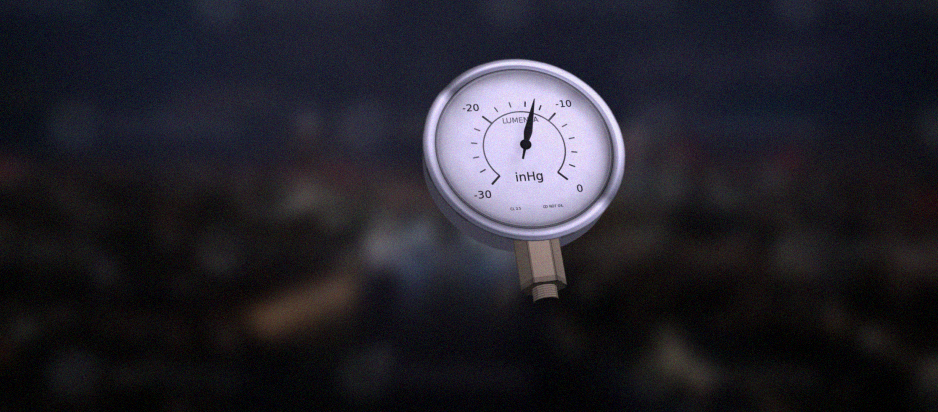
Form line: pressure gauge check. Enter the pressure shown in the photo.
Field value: -13 inHg
